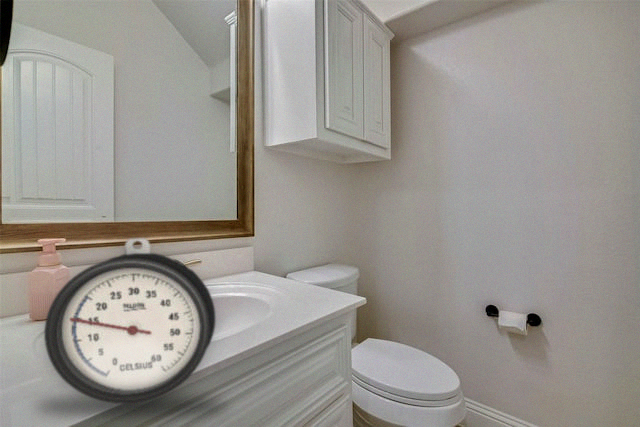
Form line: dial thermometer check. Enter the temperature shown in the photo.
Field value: 15 °C
